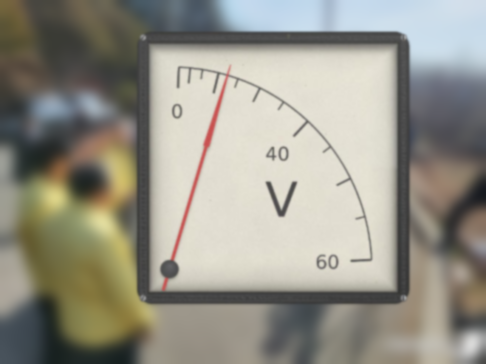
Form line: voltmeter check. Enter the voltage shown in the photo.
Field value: 22.5 V
